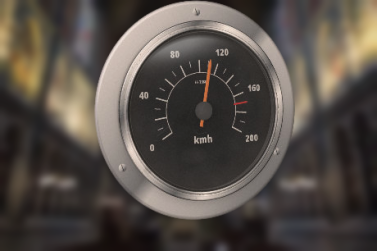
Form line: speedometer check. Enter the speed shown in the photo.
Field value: 110 km/h
